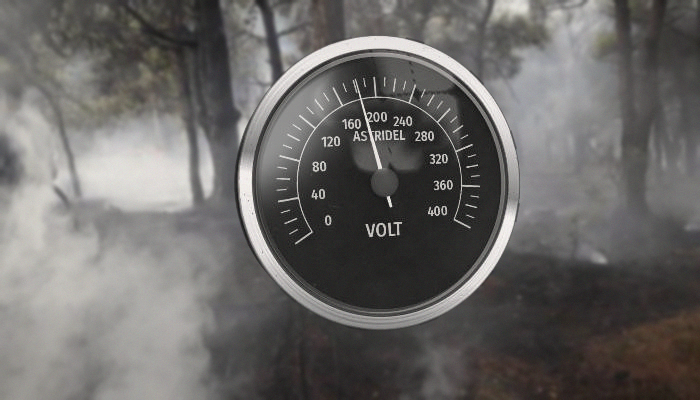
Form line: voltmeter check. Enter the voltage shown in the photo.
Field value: 180 V
